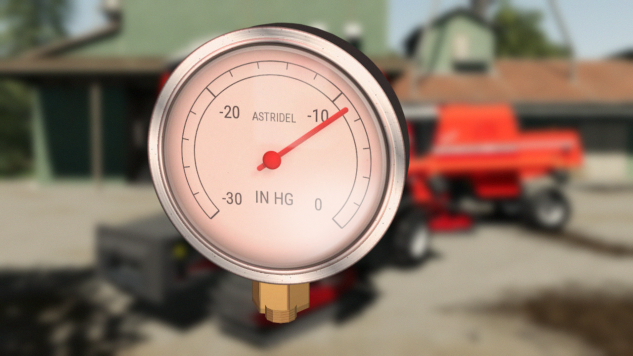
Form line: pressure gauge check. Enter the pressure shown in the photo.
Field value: -9 inHg
